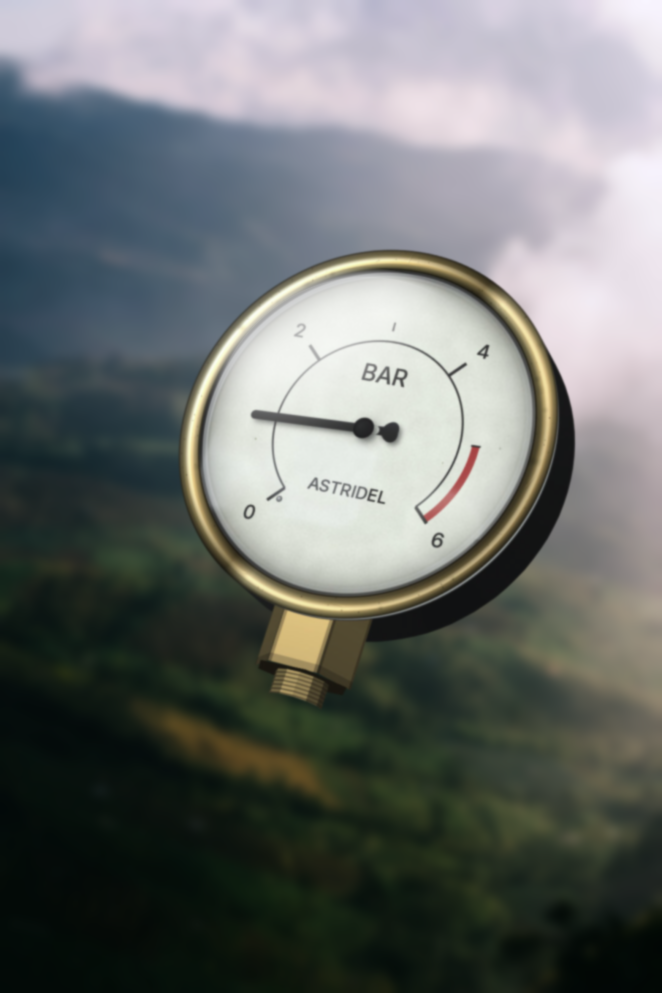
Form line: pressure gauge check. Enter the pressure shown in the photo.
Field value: 1 bar
